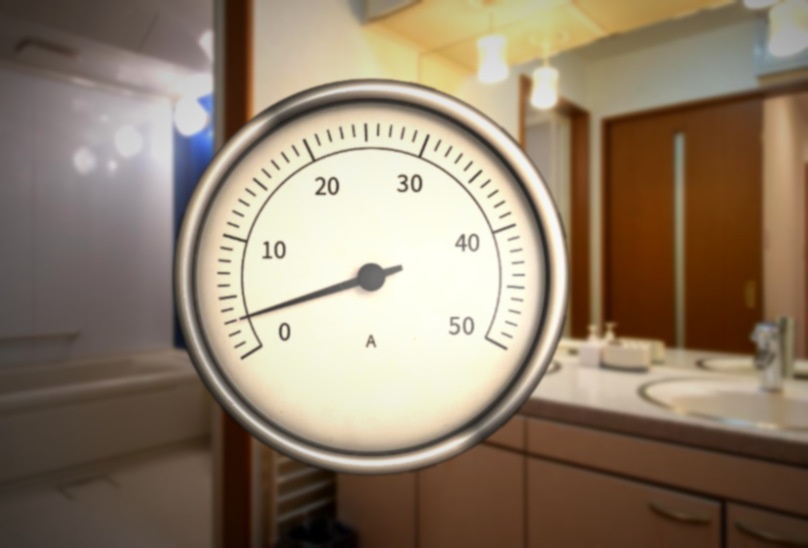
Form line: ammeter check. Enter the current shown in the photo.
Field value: 3 A
